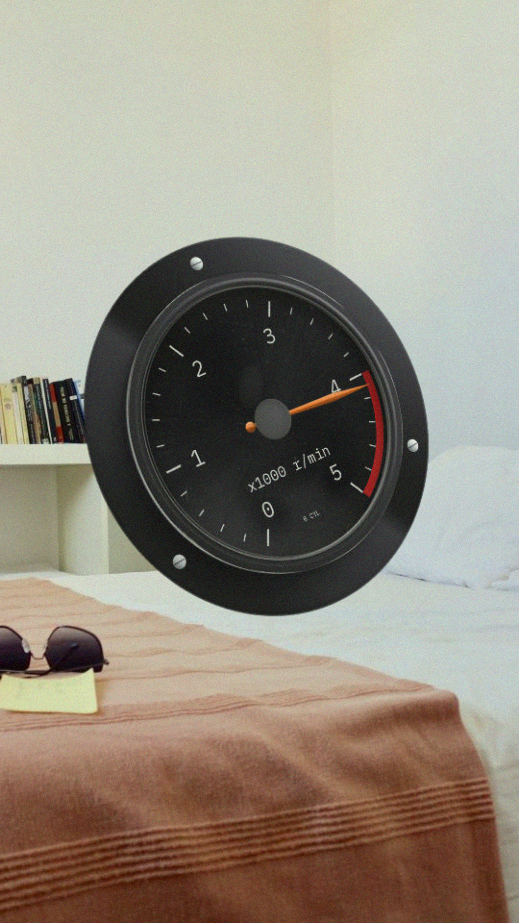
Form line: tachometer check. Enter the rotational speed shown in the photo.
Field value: 4100 rpm
